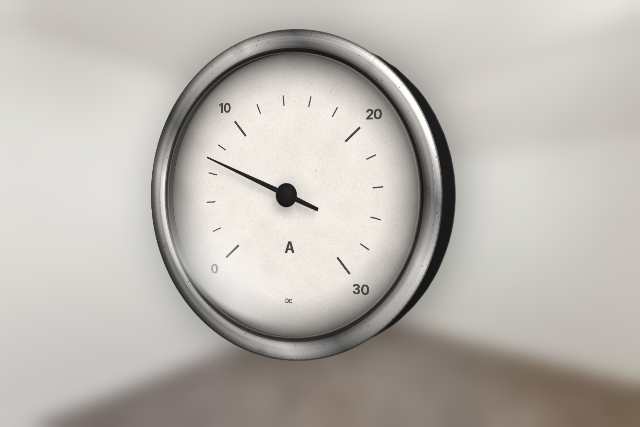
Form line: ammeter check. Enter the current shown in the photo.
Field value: 7 A
